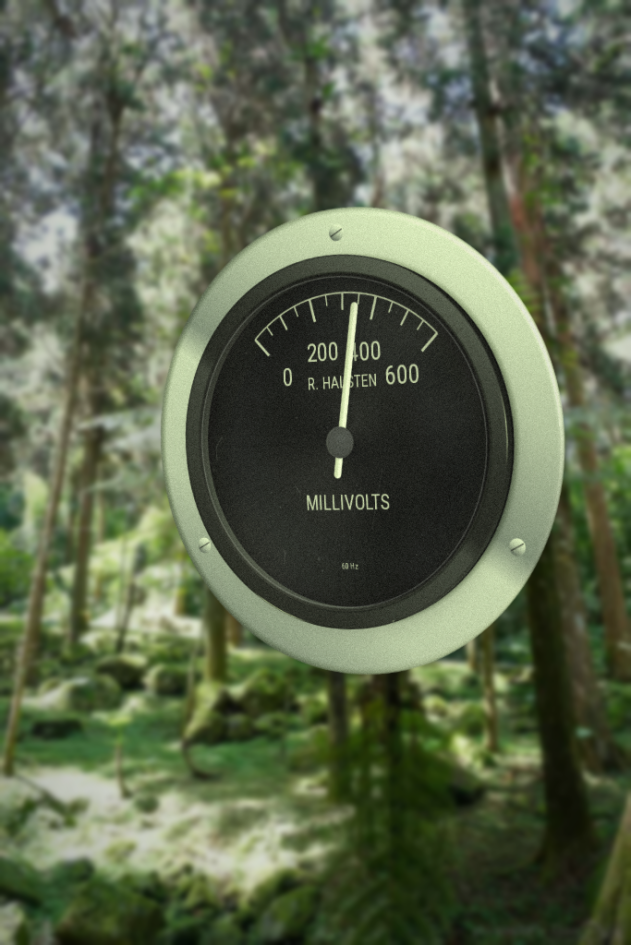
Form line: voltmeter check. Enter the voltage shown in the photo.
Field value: 350 mV
